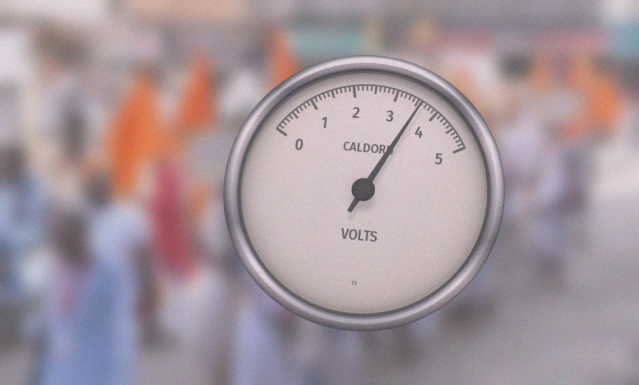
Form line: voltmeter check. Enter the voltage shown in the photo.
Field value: 3.6 V
